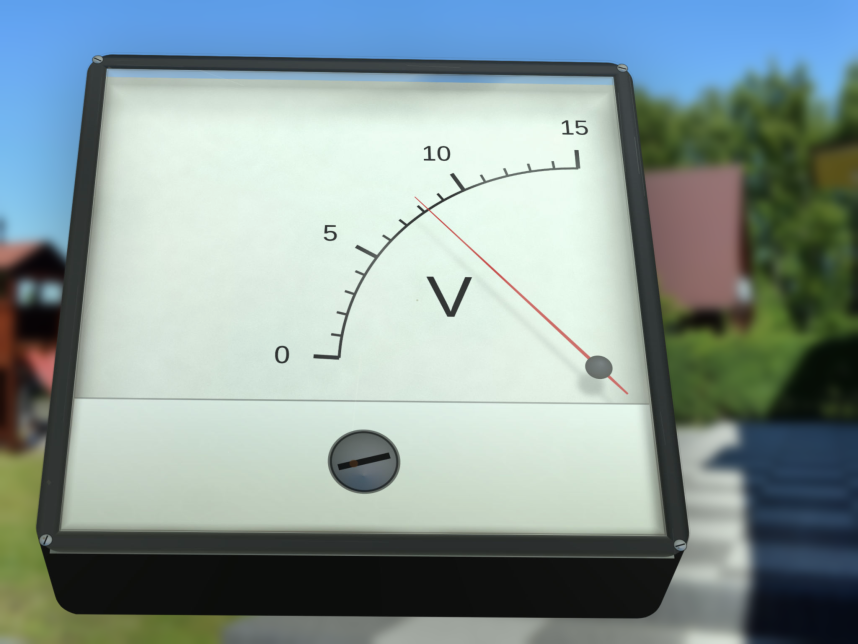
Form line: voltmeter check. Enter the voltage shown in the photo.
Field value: 8 V
